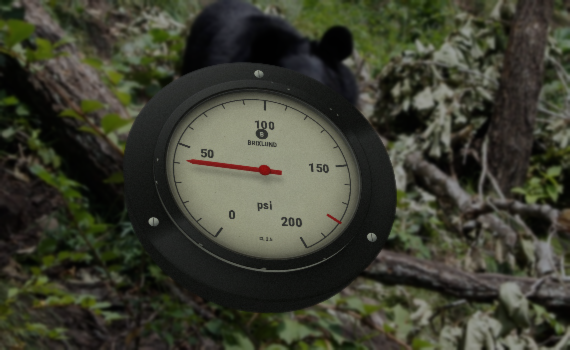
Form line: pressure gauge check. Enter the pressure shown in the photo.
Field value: 40 psi
